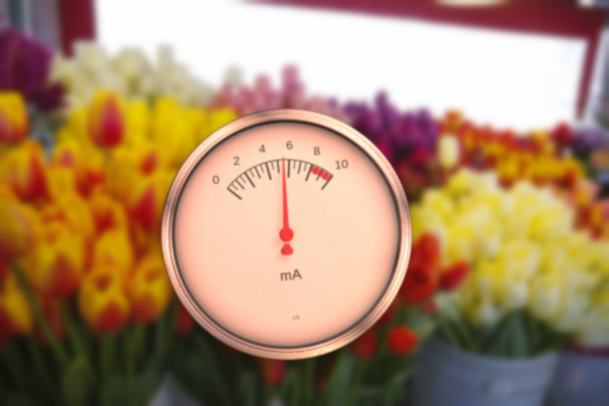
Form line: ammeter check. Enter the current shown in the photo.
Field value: 5.5 mA
